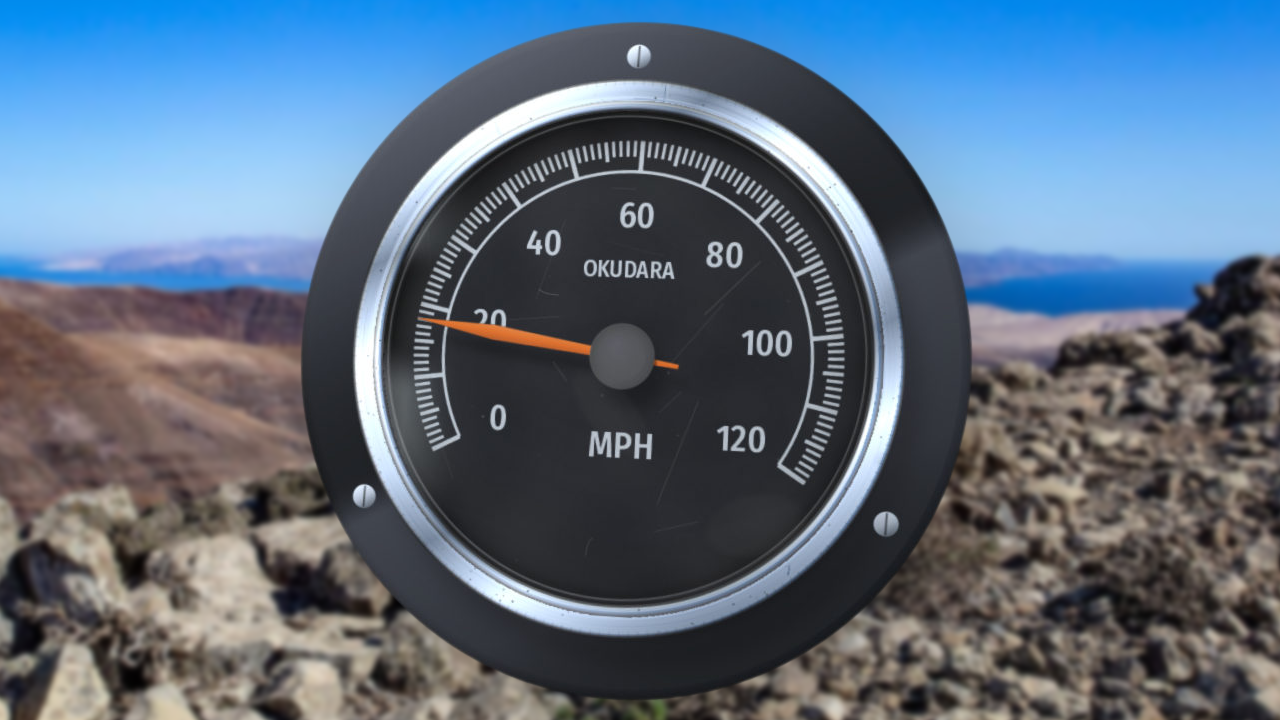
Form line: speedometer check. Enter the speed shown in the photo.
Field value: 18 mph
